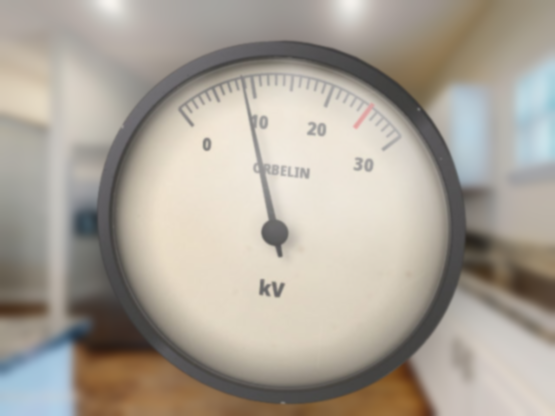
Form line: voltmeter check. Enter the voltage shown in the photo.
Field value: 9 kV
